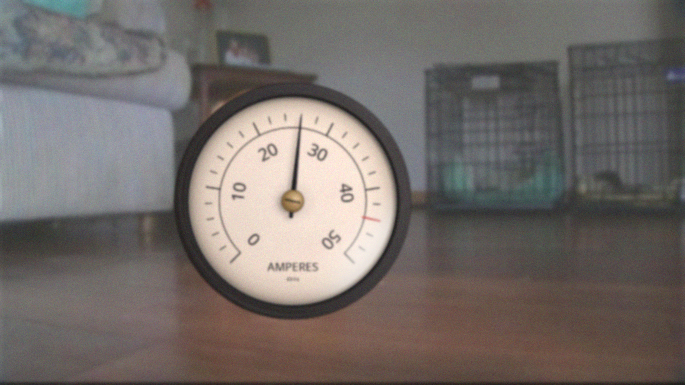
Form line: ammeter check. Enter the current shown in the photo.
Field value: 26 A
